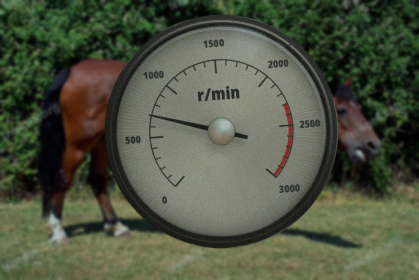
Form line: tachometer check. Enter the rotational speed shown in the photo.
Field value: 700 rpm
